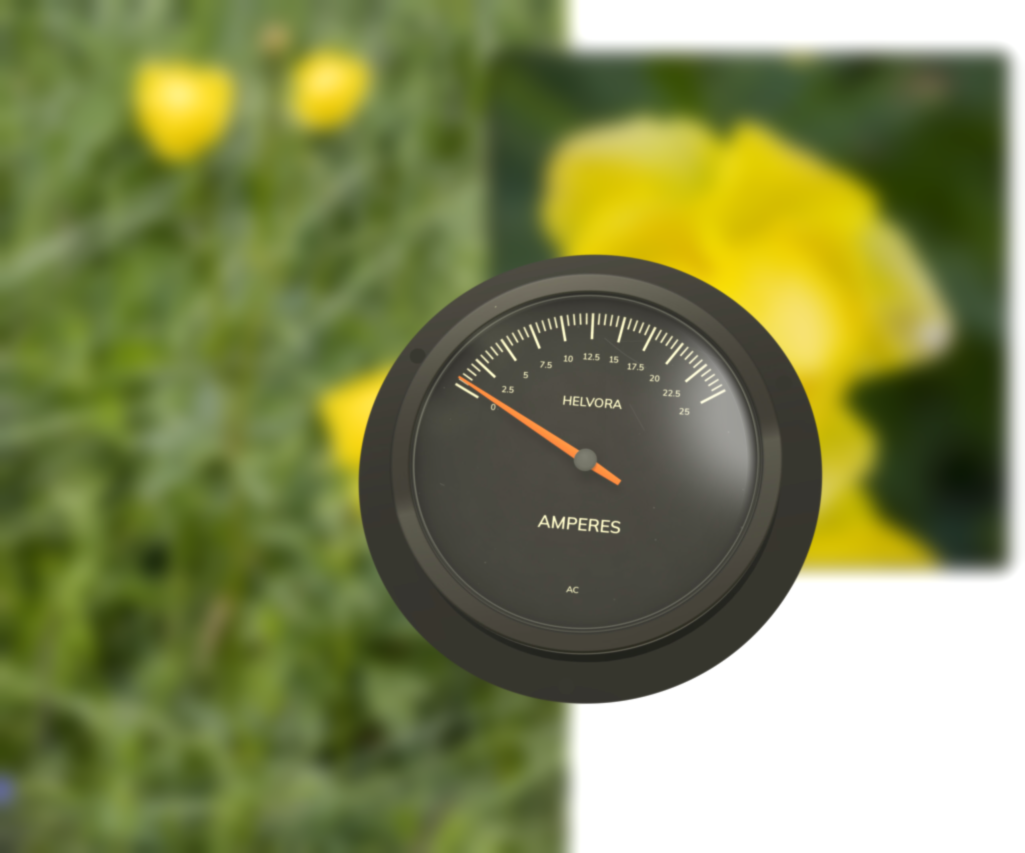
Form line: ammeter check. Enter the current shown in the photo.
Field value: 0.5 A
